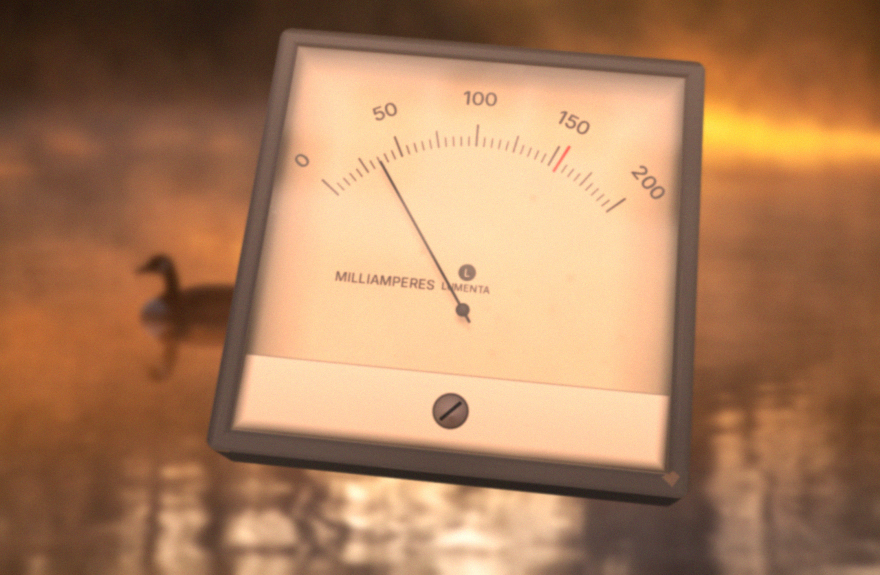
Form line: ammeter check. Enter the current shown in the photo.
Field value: 35 mA
